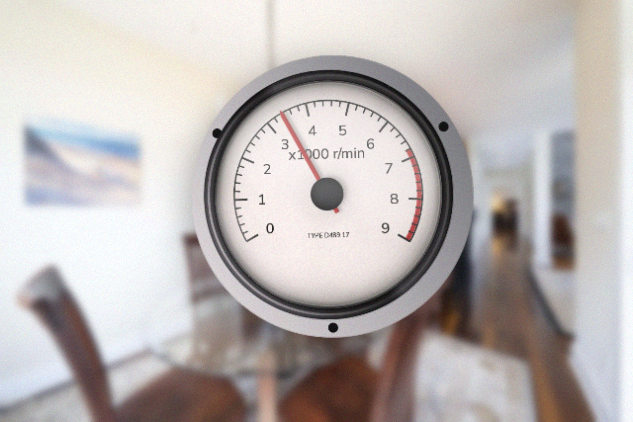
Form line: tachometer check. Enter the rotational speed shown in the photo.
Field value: 3400 rpm
